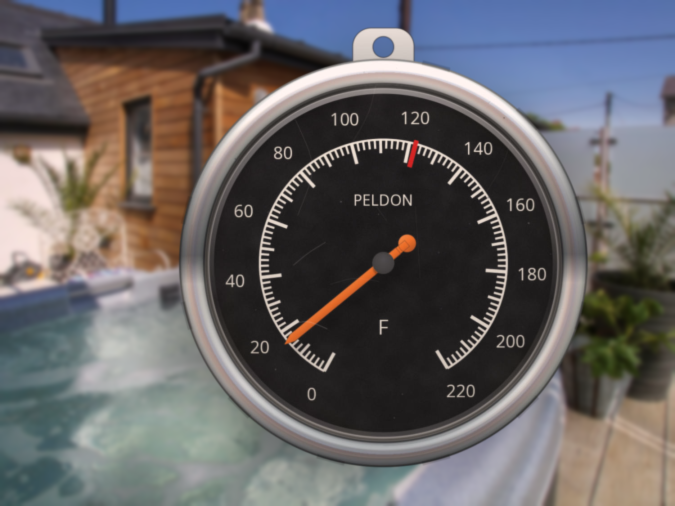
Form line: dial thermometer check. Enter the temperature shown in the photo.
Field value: 16 °F
